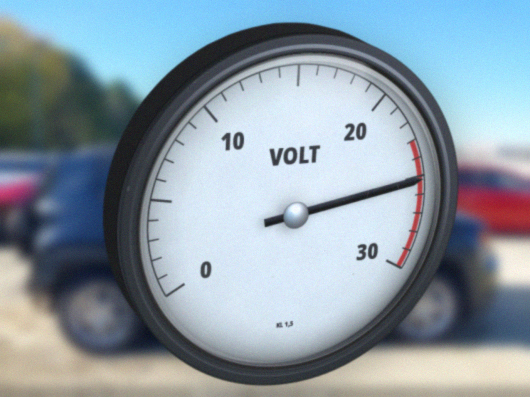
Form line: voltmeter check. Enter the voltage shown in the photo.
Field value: 25 V
